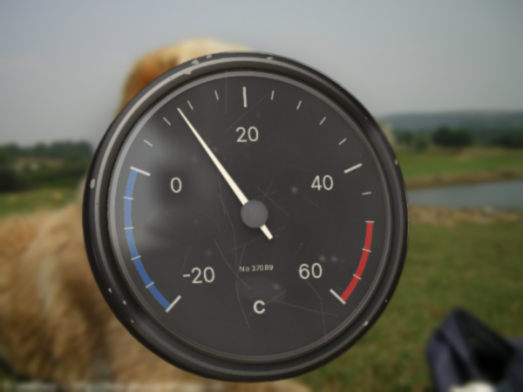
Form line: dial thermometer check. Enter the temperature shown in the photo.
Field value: 10 °C
